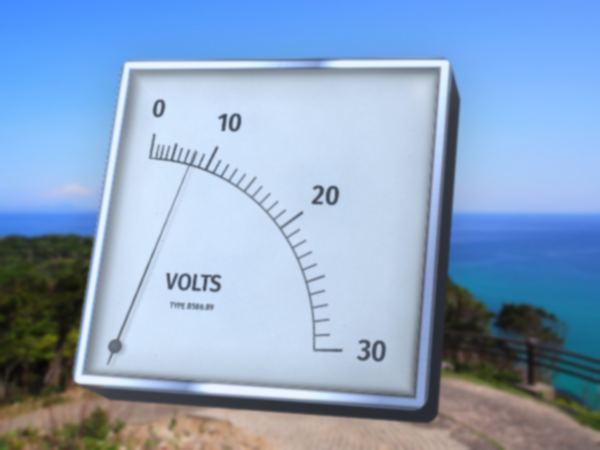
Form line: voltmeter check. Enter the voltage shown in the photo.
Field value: 8 V
